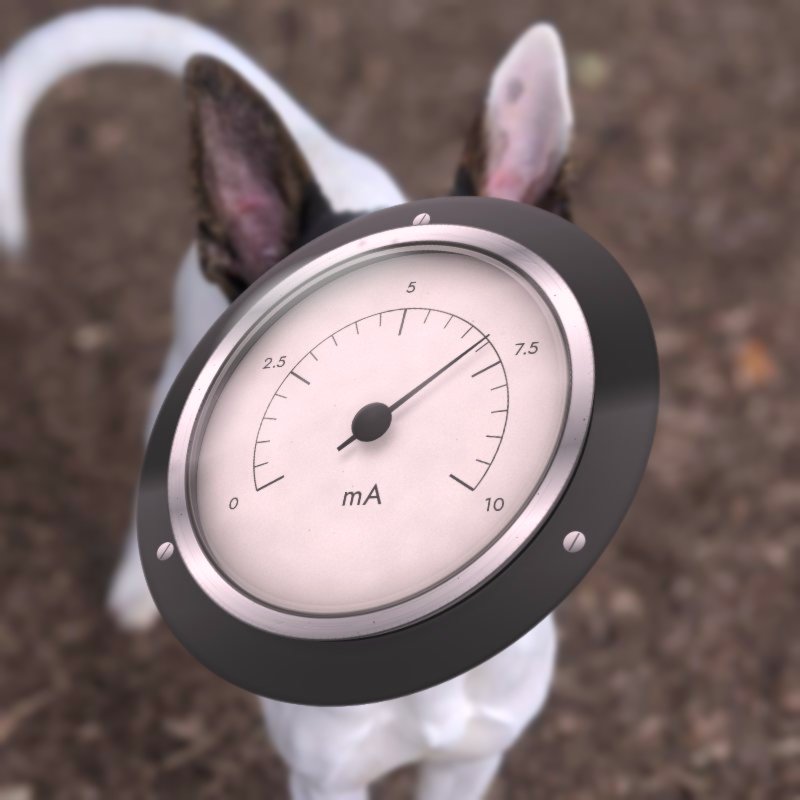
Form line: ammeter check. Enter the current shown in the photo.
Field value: 7 mA
